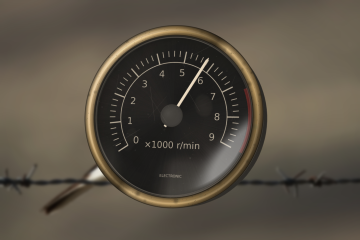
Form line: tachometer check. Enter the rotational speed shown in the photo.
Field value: 5800 rpm
